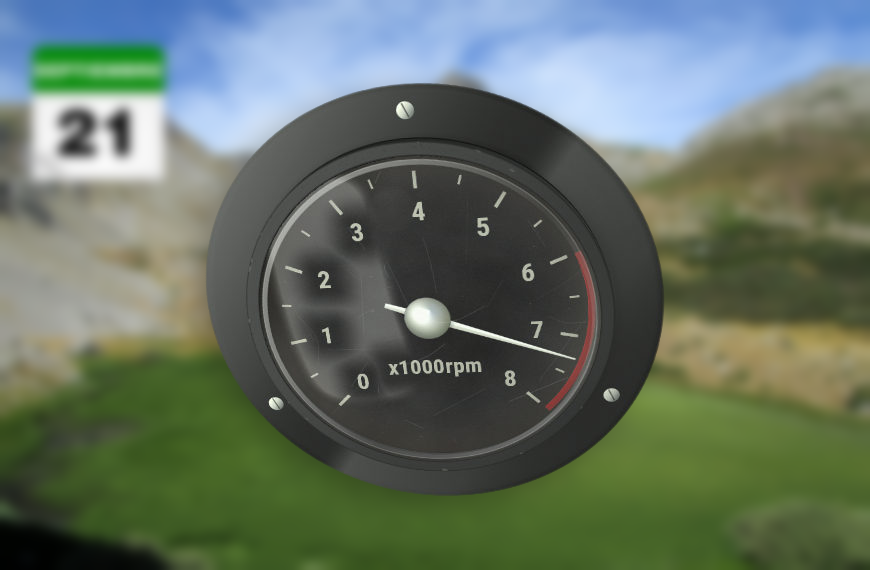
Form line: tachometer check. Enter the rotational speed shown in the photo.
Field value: 7250 rpm
